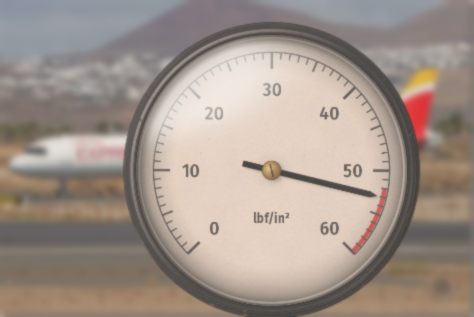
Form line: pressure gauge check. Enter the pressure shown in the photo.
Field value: 53 psi
